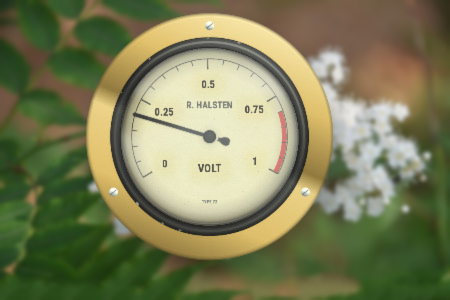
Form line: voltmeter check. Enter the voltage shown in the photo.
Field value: 0.2 V
